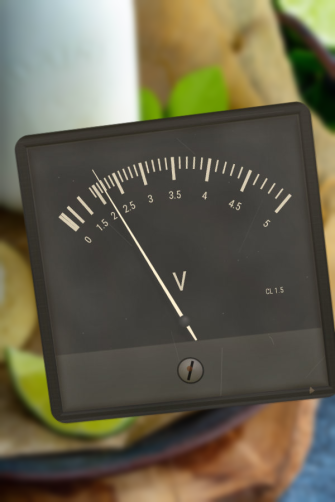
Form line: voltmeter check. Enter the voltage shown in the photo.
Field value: 2.2 V
